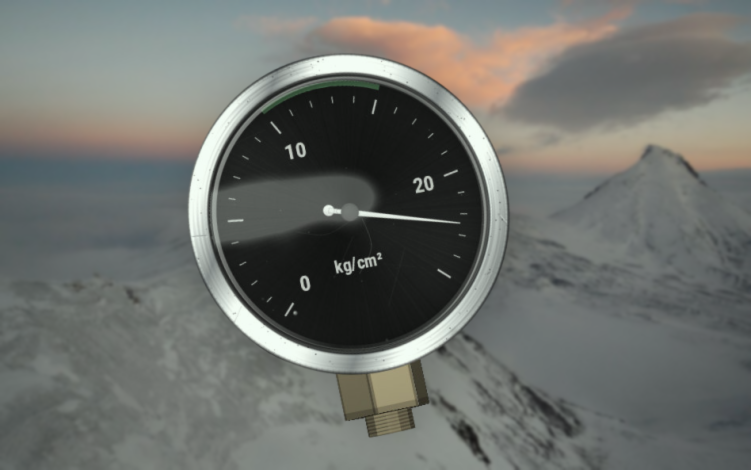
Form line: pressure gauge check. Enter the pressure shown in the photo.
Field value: 22.5 kg/cm²
